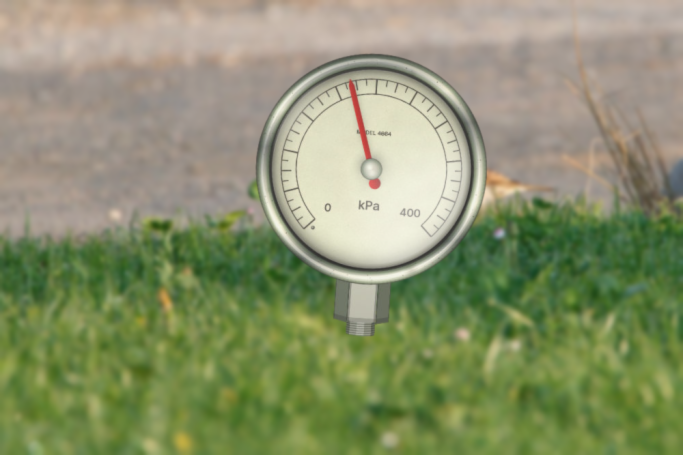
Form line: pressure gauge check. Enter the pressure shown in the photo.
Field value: 175 kPa
